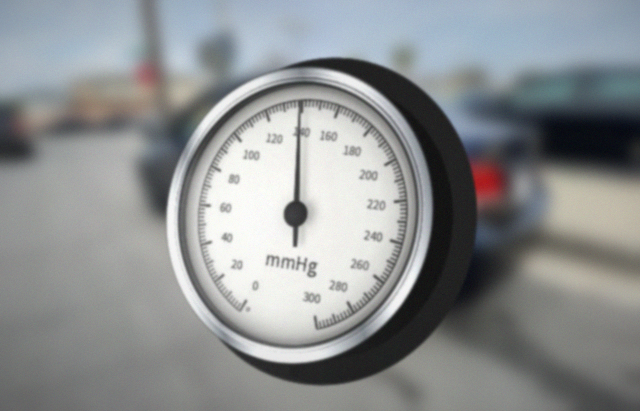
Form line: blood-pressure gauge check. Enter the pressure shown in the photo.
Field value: 140 mmHg
